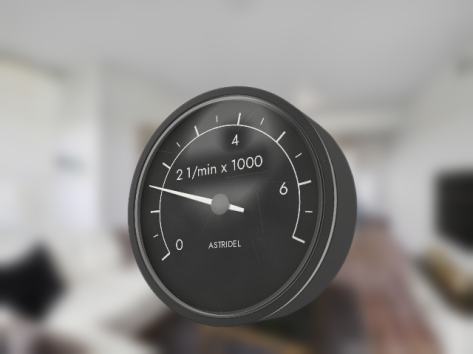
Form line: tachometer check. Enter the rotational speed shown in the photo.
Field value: 1500 rpm
